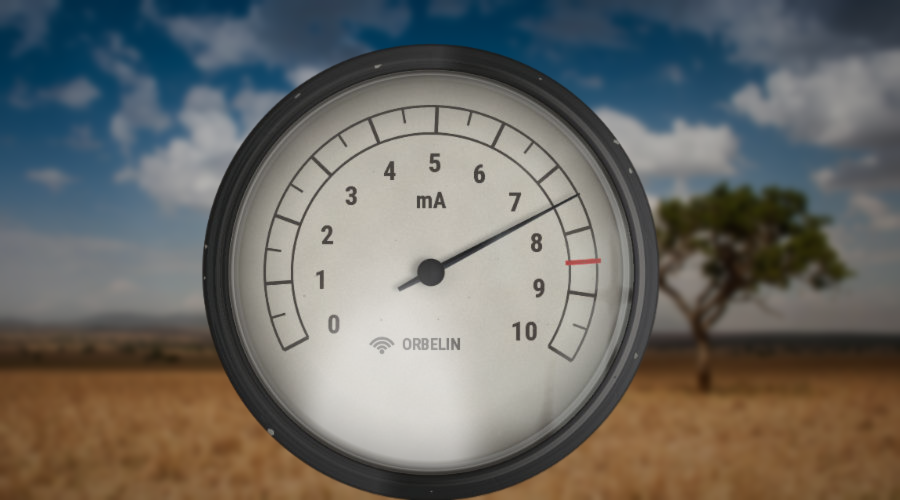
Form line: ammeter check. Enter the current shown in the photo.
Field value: 7.5 mA
